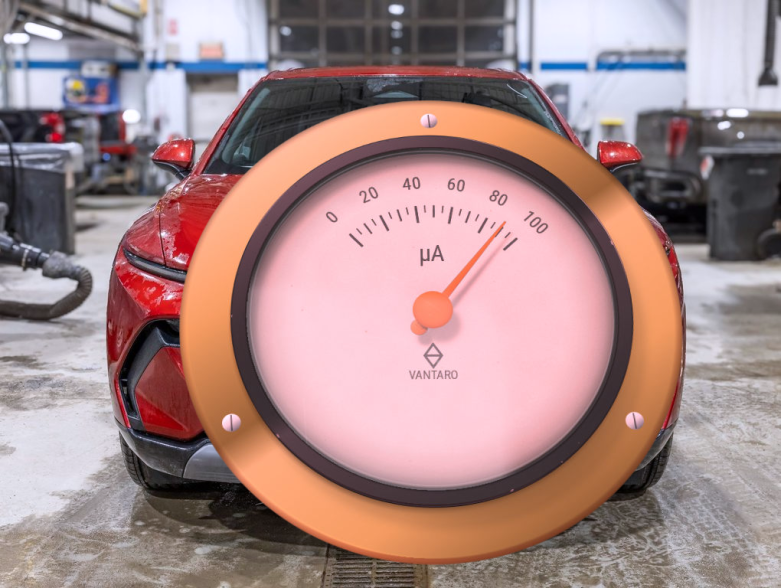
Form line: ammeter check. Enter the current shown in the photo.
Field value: 90 µA
